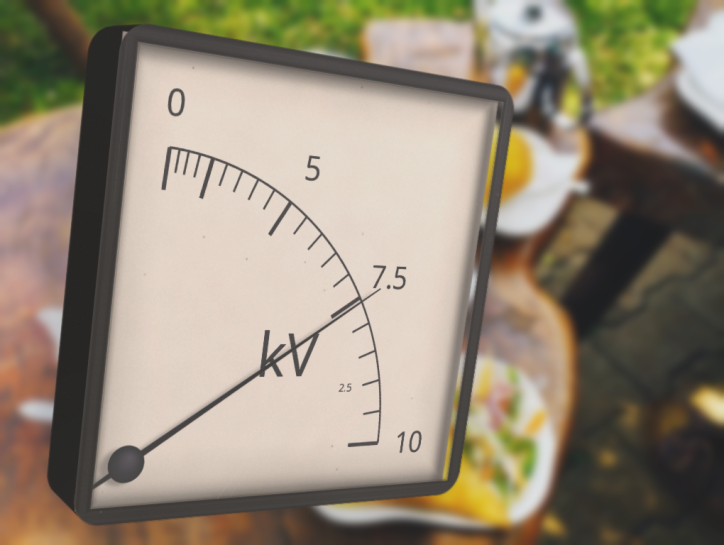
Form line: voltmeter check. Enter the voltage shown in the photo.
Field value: 7.5 kV
